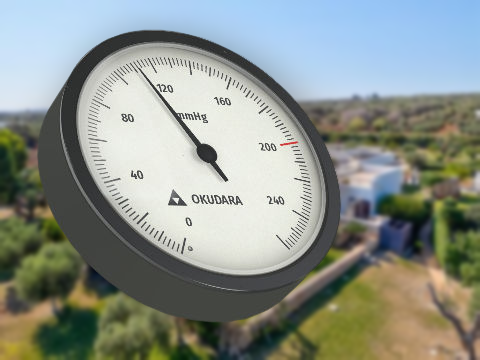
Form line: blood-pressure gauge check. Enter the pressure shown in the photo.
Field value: 110 mmHg
